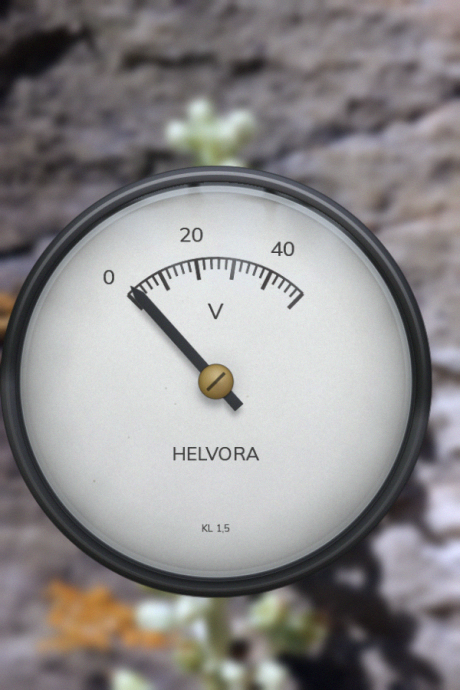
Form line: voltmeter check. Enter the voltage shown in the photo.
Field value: 2 V
